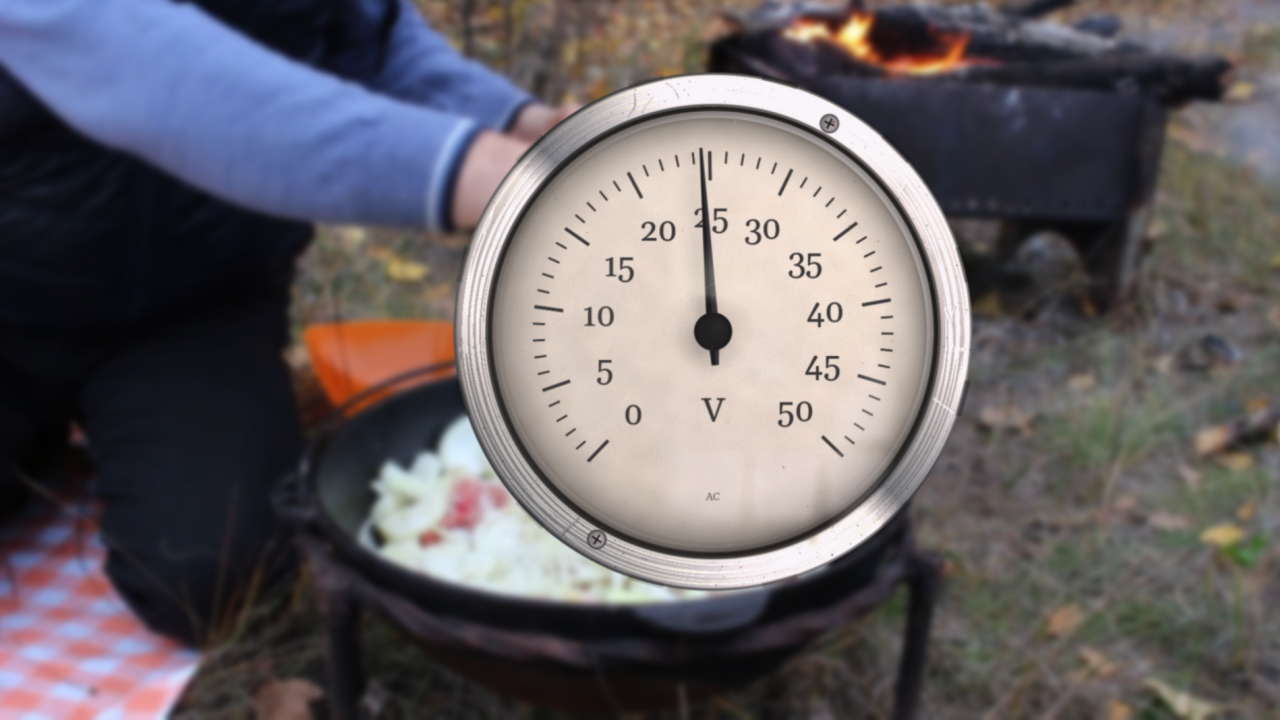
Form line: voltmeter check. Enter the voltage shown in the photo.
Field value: 24.5 V
